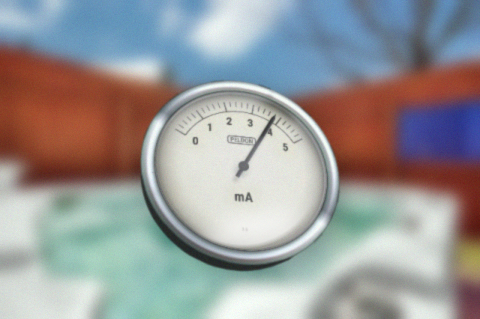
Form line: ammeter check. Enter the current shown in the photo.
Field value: 3.8 mA
